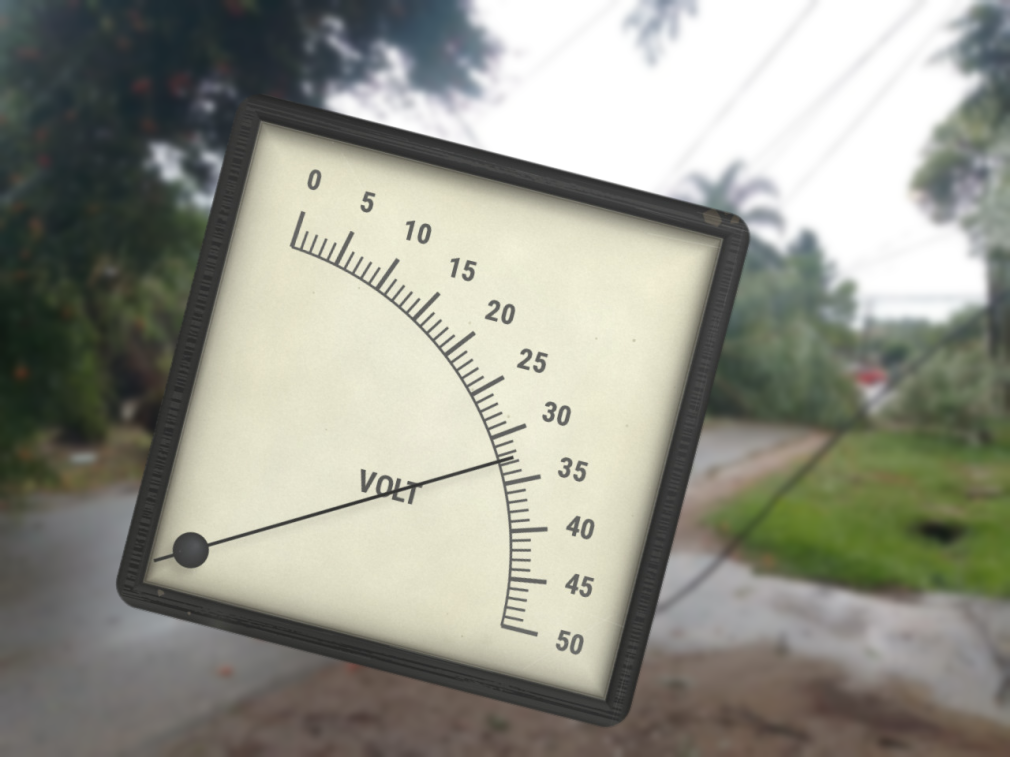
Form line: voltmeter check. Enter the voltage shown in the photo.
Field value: 32.5 V
